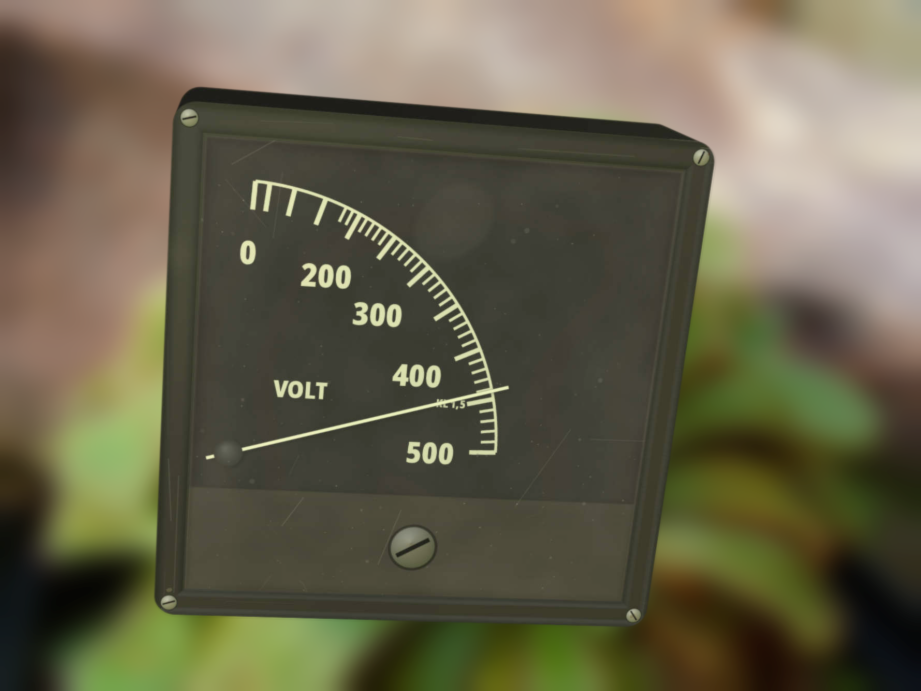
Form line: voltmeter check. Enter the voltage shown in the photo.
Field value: 440 V
